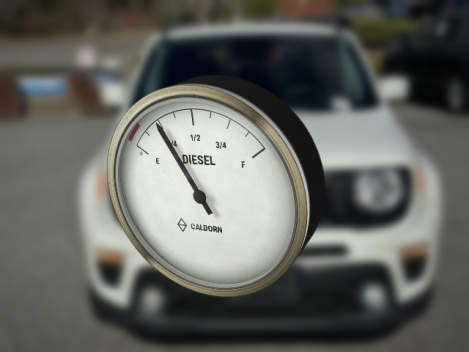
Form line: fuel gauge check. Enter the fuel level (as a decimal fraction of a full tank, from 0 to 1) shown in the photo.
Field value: 0.25
